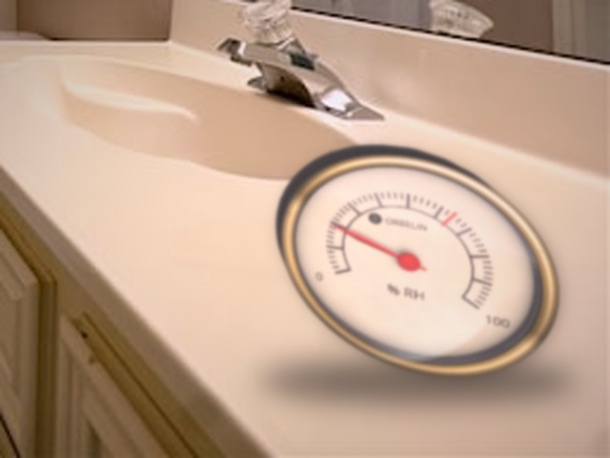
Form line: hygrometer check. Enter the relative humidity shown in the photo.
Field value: 20 %
